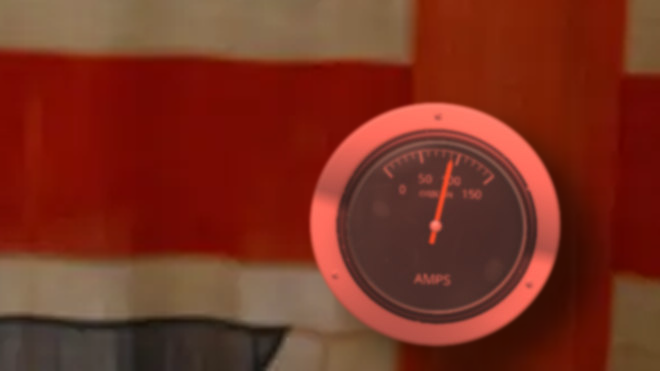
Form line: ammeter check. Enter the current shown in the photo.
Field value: 90 A
